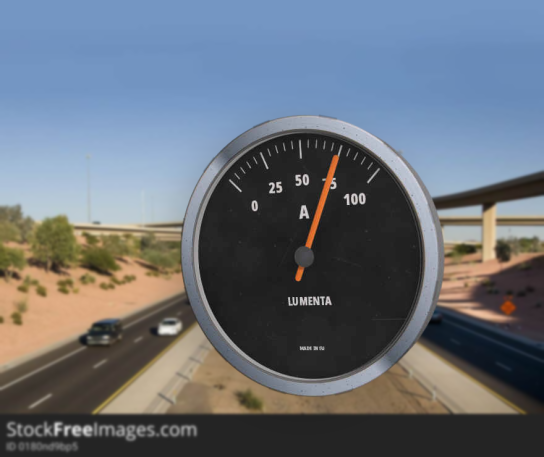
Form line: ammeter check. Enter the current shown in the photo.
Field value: 75 A
